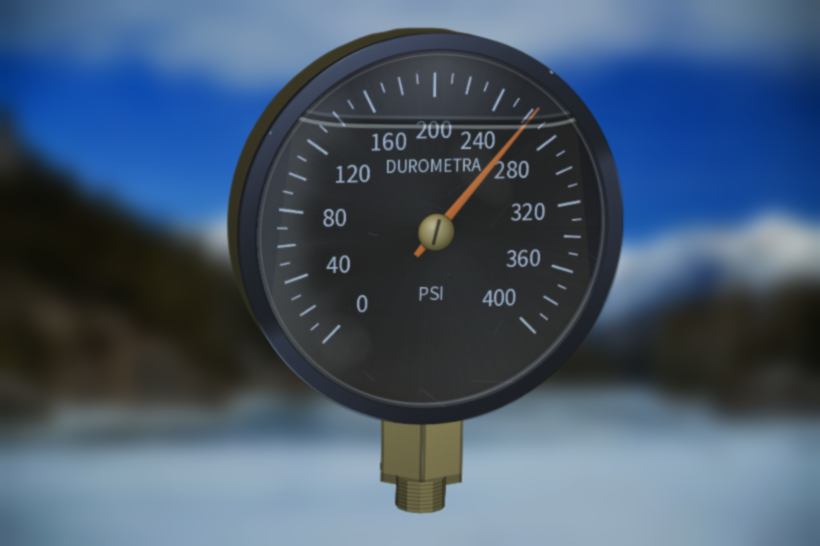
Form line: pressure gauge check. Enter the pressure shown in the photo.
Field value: 260 psi
